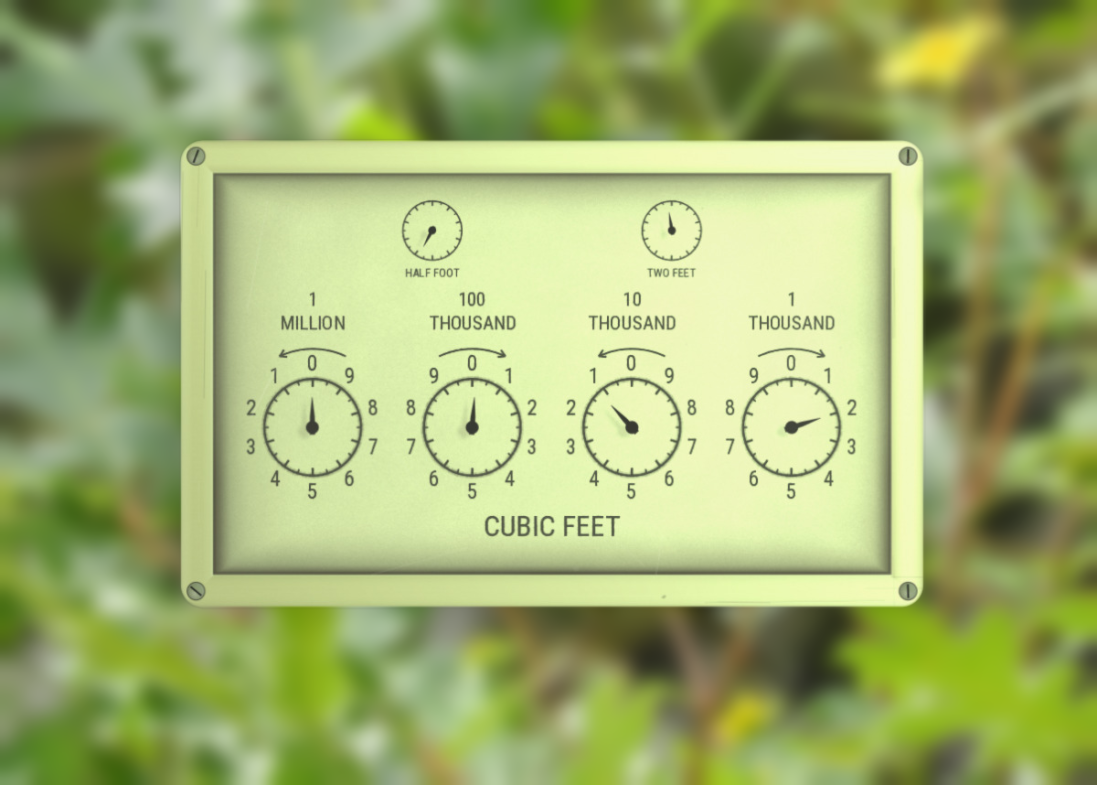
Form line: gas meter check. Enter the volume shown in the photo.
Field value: 1200 ft³
